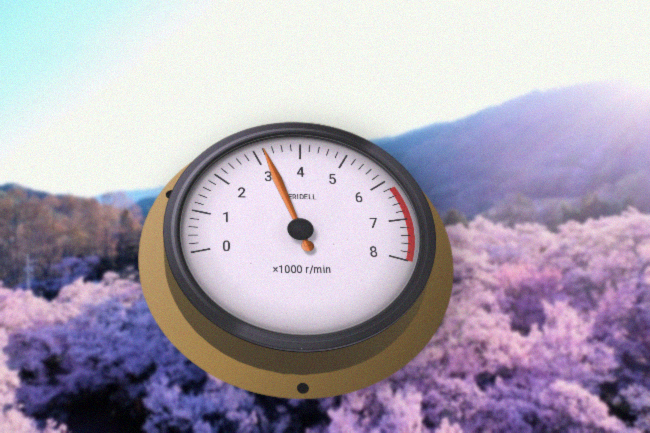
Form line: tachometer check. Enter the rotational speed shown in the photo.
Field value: 3200 rpm
